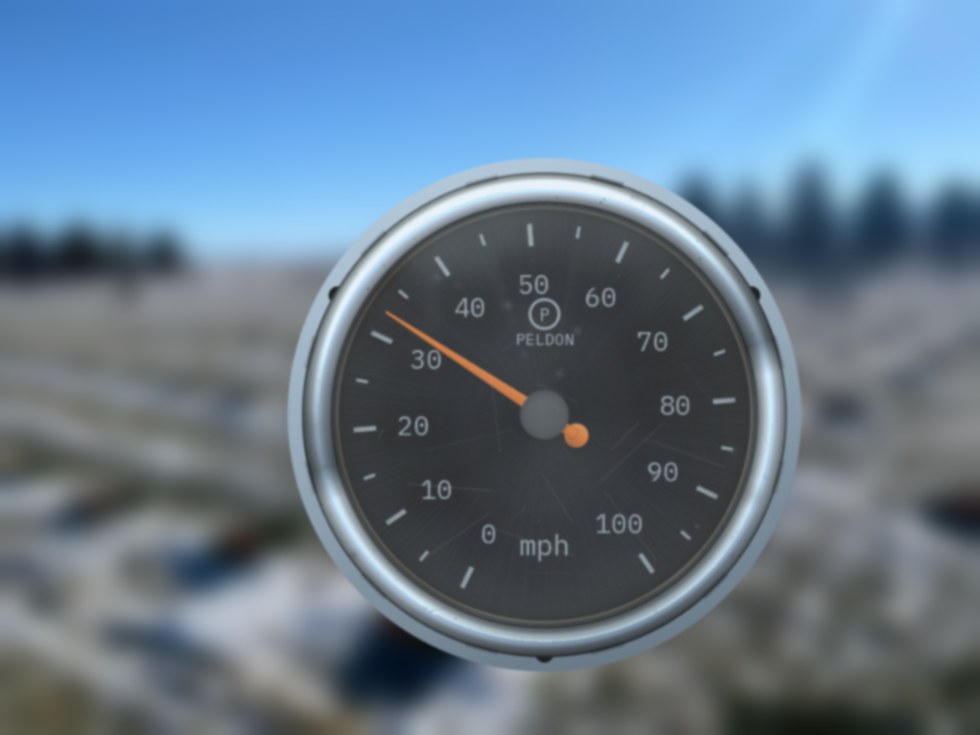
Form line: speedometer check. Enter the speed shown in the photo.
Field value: 32.5 mph
